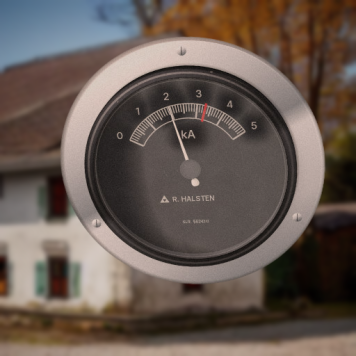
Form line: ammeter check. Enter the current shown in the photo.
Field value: 2 kA
